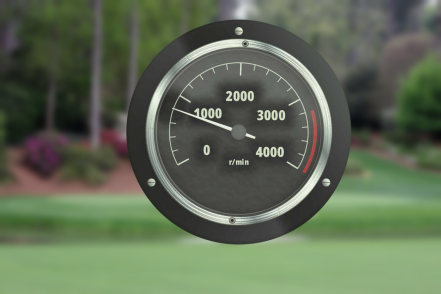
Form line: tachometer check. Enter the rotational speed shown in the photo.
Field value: 800 rpm
